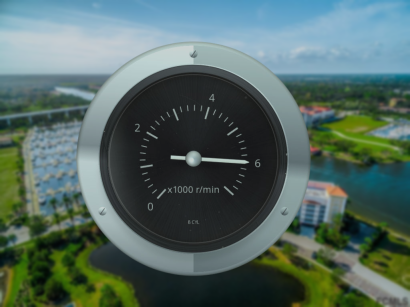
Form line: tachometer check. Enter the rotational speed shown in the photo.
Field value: 6000 rpm
